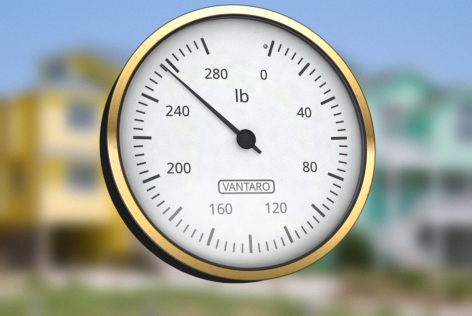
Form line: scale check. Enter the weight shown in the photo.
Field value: 256 lb
